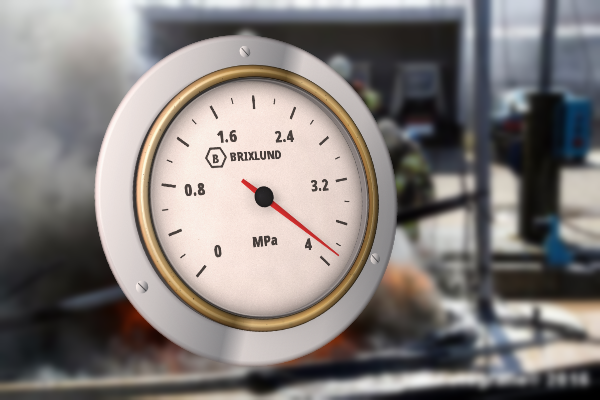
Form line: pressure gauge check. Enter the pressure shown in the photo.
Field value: 3.9 MPa
